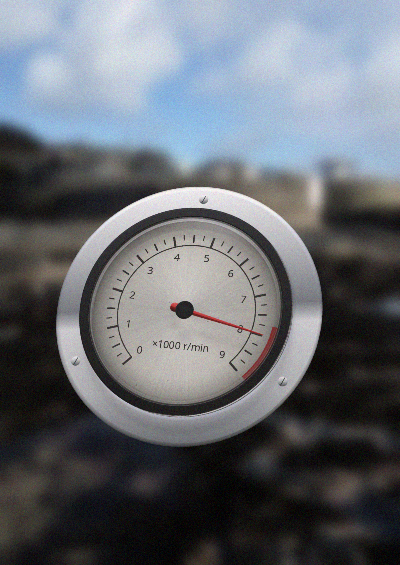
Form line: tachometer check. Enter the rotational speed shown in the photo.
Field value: 8000 rpm
